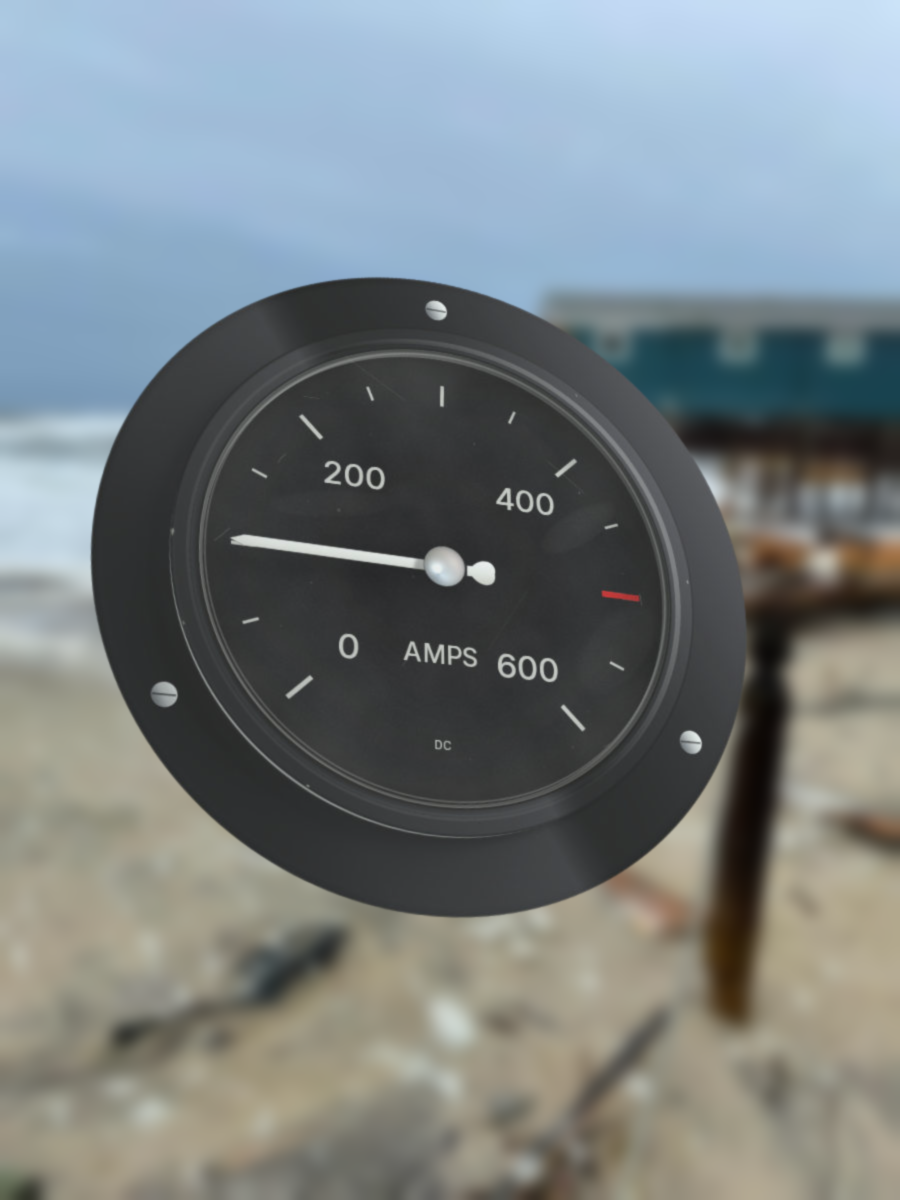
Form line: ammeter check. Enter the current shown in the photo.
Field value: 100 A
